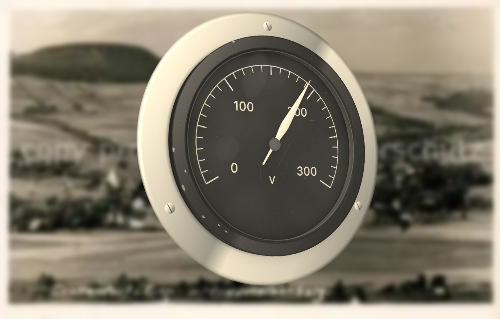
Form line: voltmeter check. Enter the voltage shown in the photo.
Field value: 190 V
